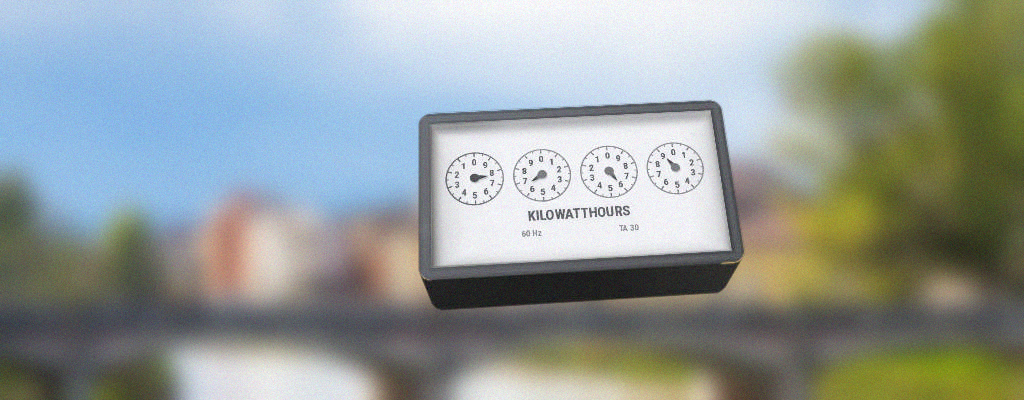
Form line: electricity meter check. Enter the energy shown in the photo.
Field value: 7659 kWh
